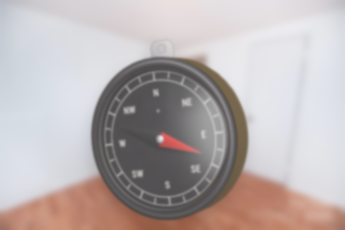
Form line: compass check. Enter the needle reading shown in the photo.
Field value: 112.5 °
